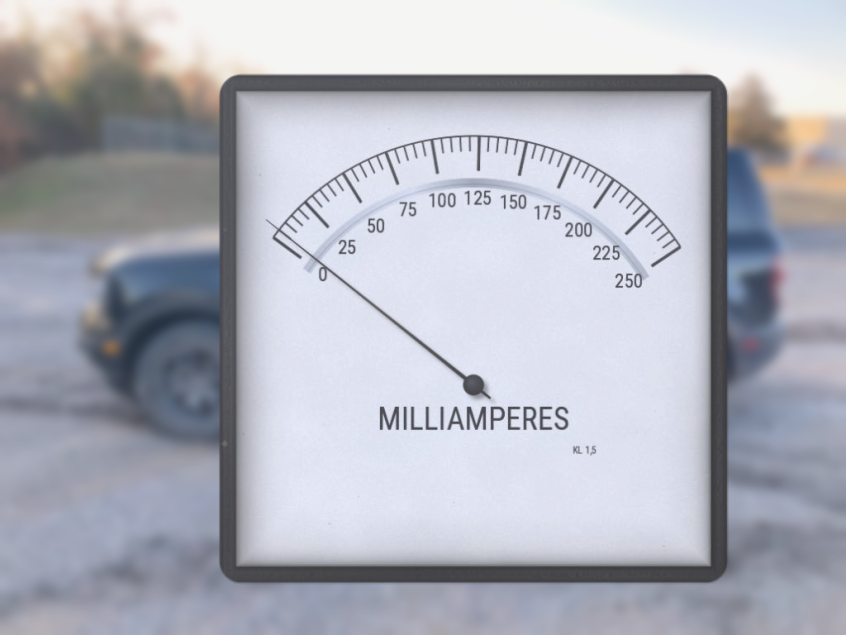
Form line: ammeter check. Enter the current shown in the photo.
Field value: 5 mA
